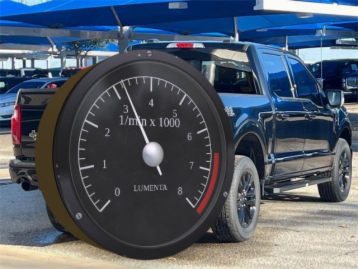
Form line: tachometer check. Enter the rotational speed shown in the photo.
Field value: 3200 rpm
